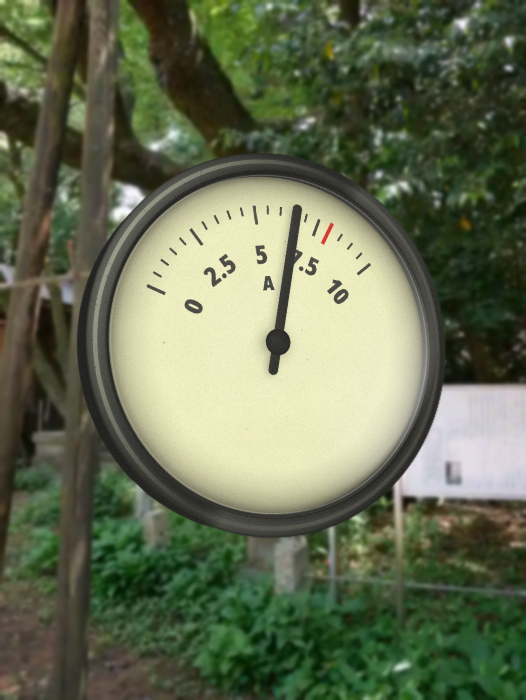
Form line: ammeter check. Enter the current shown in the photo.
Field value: 6.5 A
